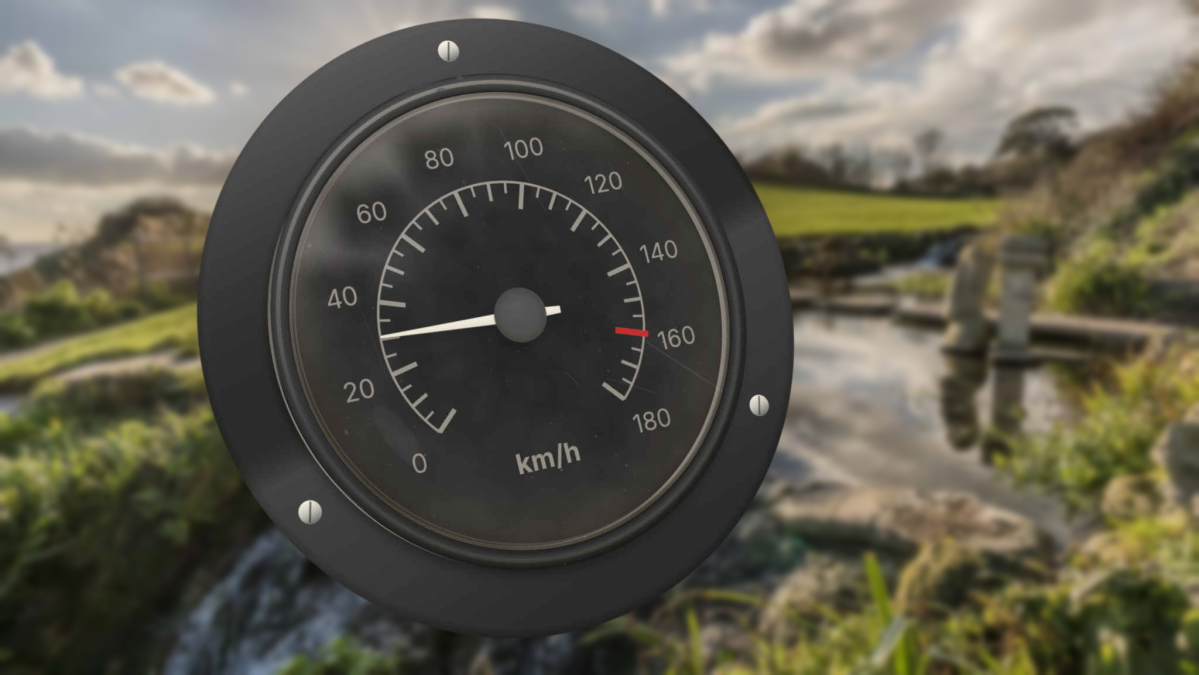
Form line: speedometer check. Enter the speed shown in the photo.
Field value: 30 km/h
